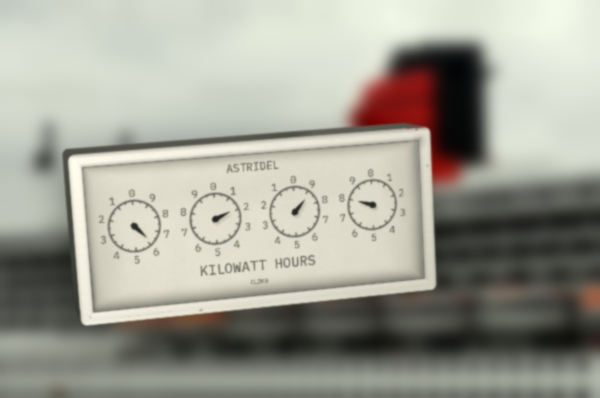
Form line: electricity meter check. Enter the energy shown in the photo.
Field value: 6188 kWh
